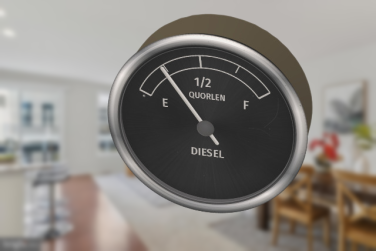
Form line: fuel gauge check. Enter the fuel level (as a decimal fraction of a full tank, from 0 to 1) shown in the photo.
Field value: 0.25
